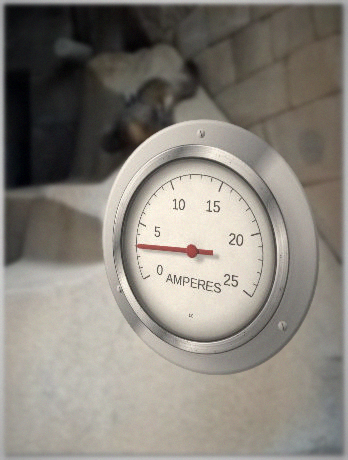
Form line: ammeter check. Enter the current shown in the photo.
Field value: 3 A
